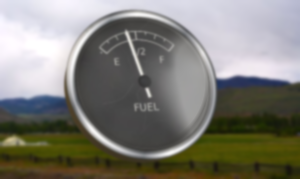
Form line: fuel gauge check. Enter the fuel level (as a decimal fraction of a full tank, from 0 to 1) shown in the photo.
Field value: 0.375
